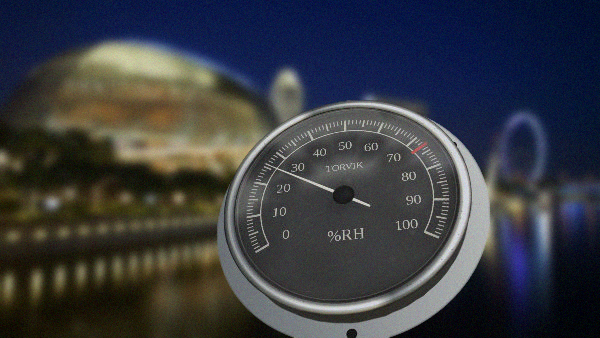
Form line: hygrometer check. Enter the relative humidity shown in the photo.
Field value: 25 %
